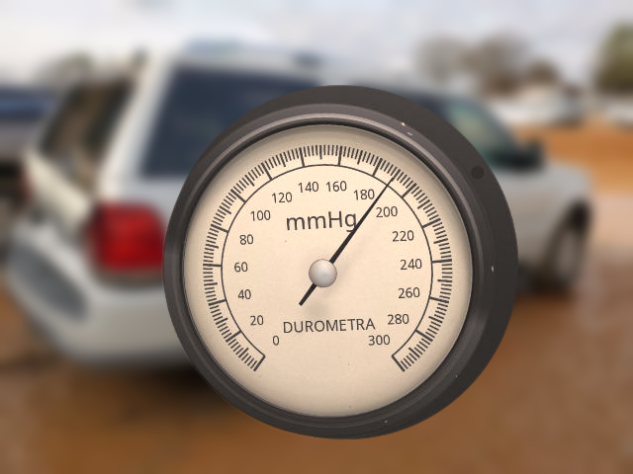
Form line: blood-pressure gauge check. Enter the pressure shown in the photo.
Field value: 190 mmHg
